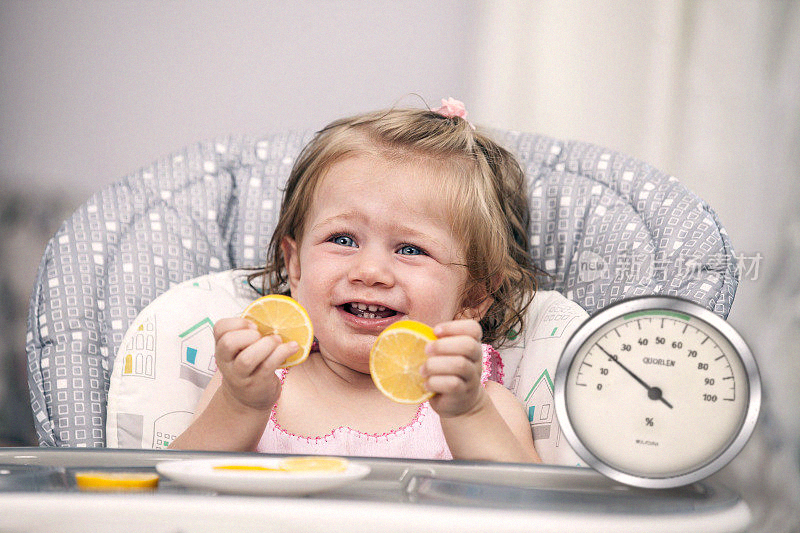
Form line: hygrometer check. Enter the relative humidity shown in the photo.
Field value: 20 %
